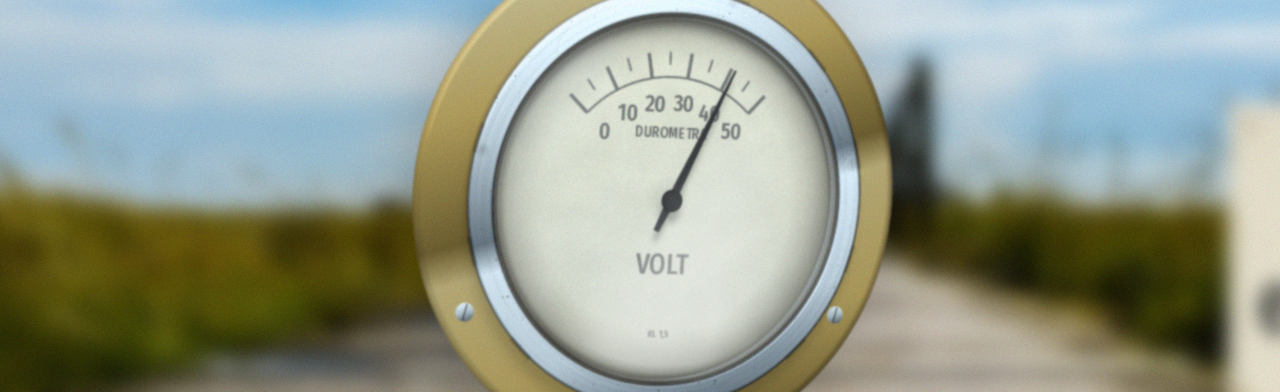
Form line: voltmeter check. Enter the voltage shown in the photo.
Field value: 40 V
